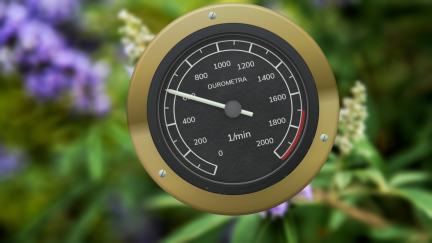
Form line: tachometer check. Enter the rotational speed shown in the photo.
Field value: 600 rpm
